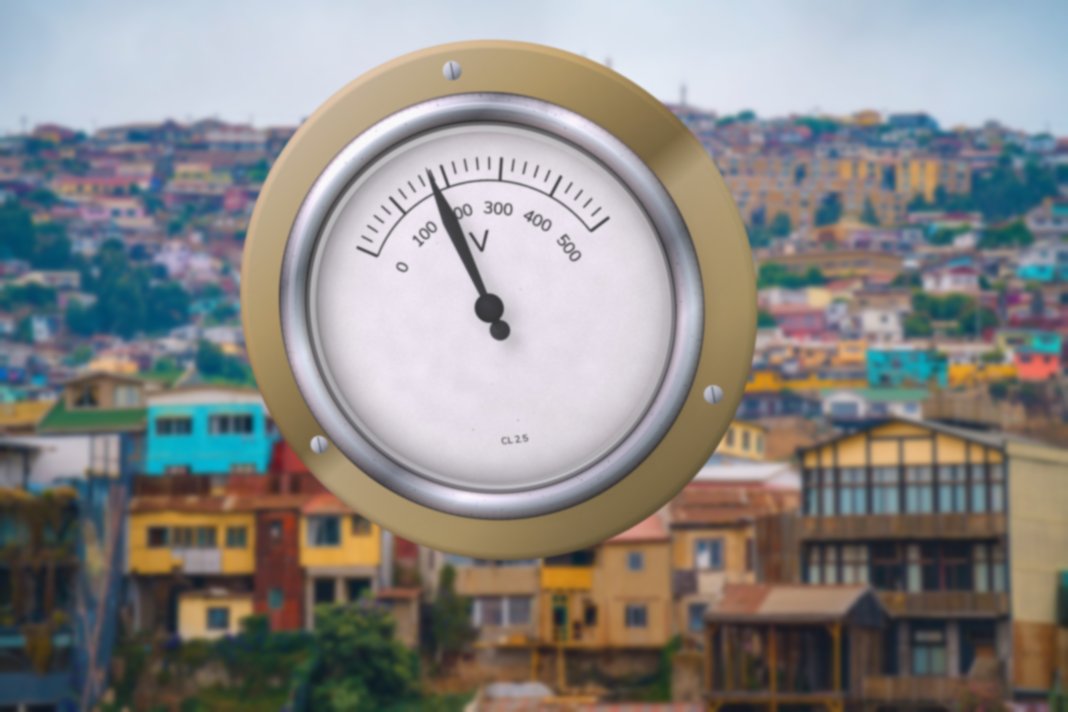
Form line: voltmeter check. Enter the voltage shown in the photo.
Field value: 180 V
